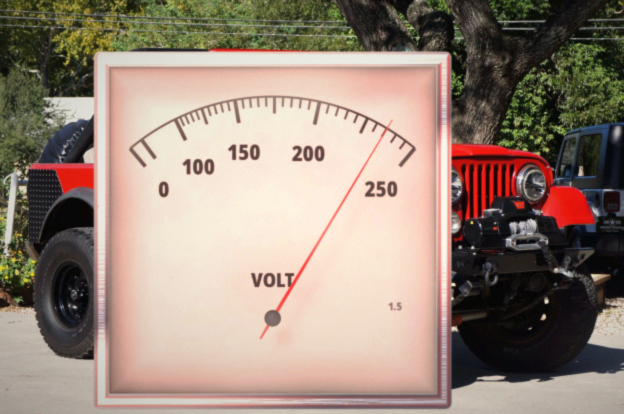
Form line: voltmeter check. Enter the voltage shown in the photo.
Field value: 235 V
